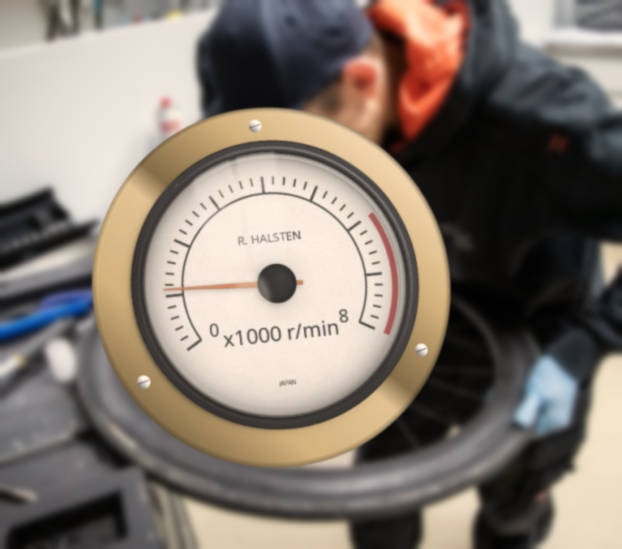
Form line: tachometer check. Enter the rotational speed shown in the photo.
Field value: 1100 rpm
